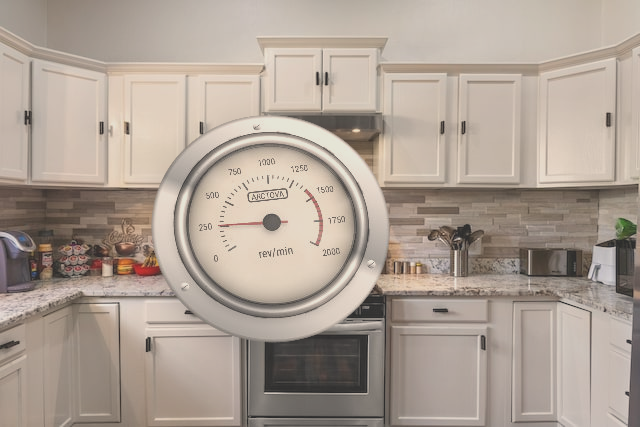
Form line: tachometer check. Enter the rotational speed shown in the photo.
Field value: 250 rpm
